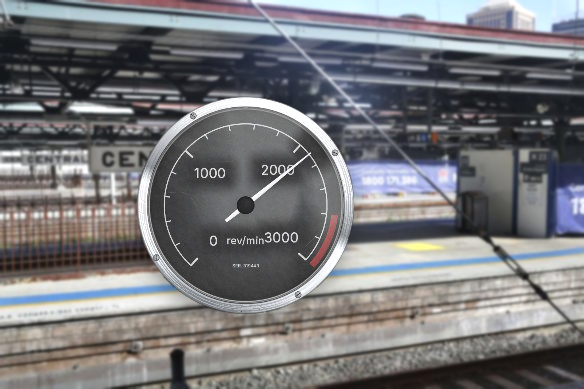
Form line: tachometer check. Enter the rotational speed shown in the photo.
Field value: 2100 rpm
